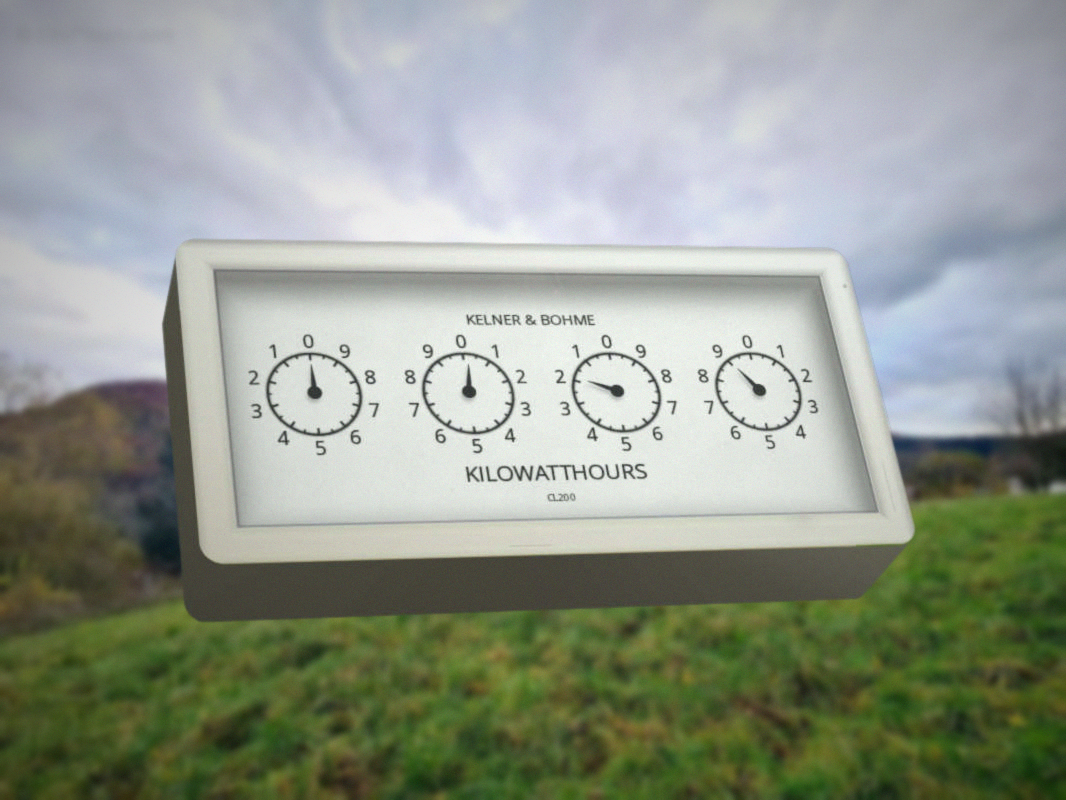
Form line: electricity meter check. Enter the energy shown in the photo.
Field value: 19 kWh
